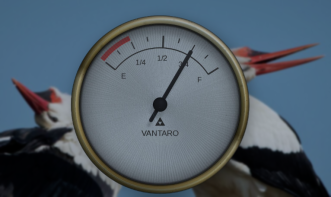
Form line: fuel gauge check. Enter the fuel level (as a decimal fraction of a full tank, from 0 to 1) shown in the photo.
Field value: 0.75
